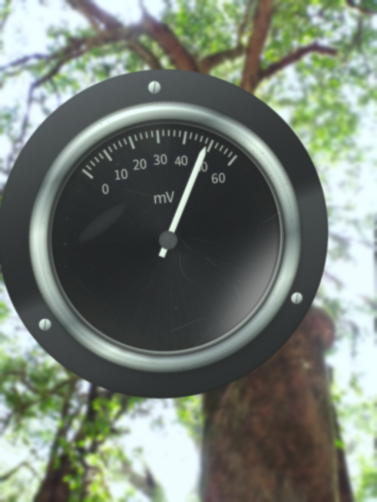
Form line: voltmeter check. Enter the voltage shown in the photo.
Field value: 48 mV
